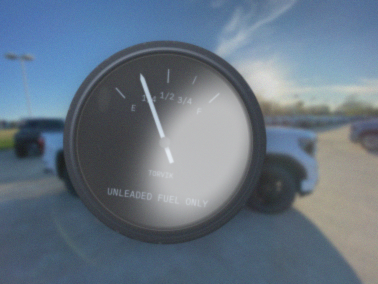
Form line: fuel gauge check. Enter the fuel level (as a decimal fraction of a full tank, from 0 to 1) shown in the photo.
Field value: 0.25
